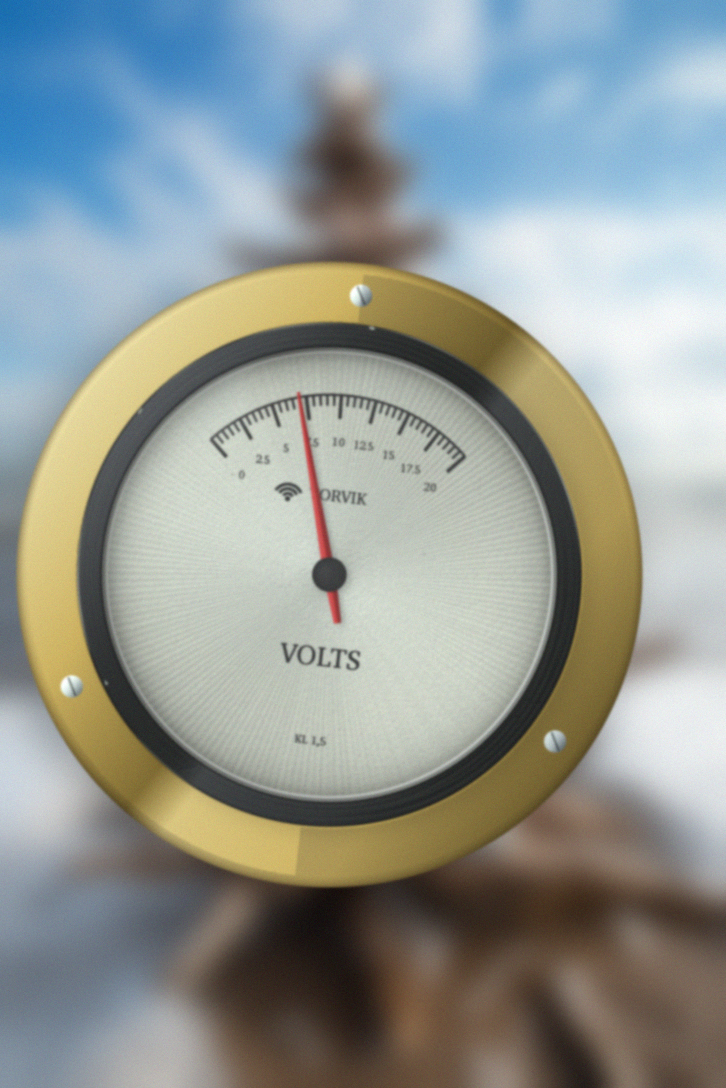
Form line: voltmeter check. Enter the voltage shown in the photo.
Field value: 7 V
